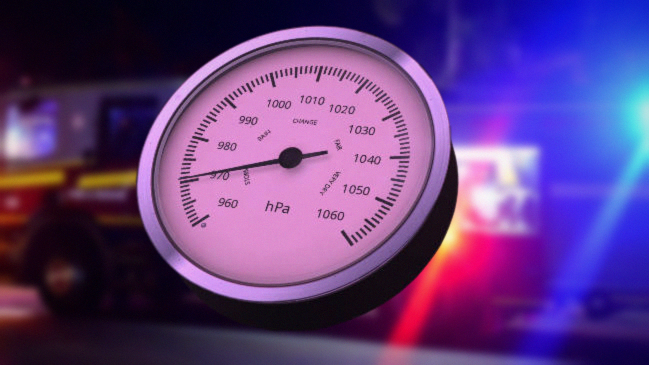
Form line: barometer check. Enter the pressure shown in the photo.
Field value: 970 hPa
